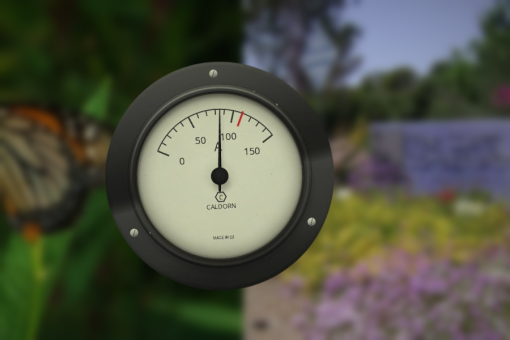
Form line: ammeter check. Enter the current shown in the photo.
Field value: 85 A
